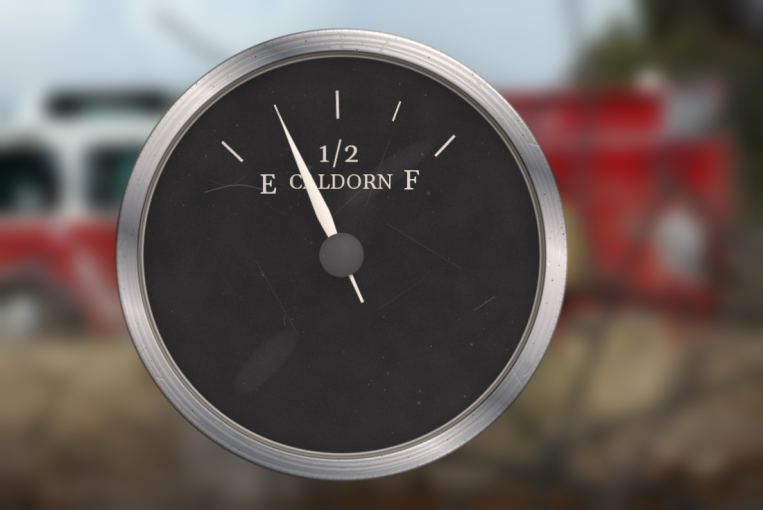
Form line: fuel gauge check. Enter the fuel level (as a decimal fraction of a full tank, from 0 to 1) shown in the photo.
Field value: 0.25
